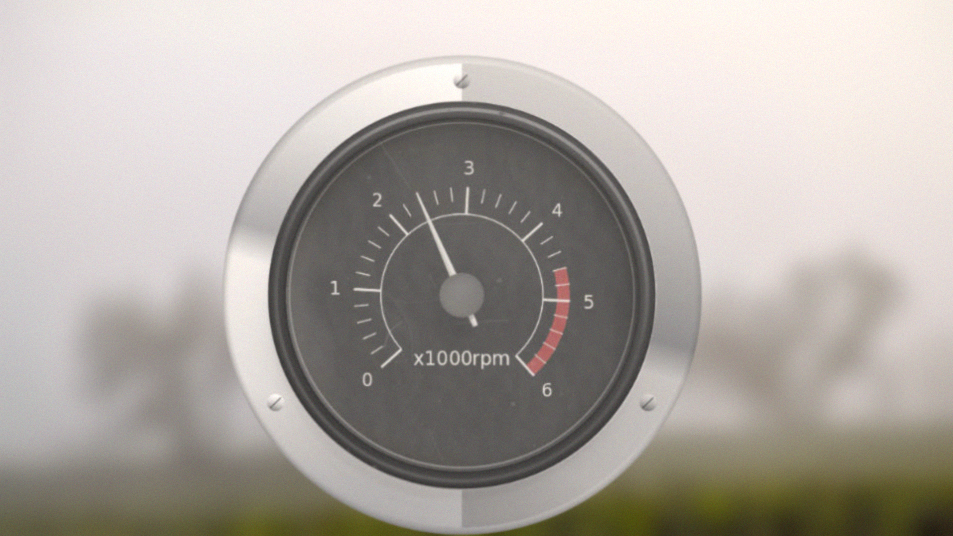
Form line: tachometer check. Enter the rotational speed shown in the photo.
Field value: 2400 rpm
